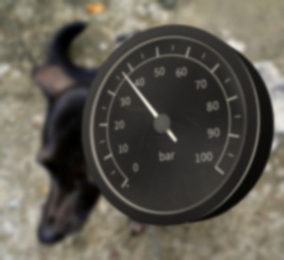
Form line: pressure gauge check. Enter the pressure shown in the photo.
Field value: 37.5 bar
